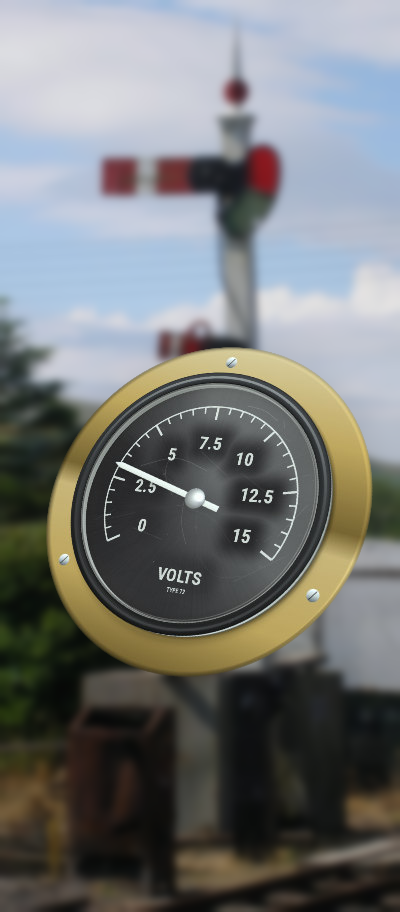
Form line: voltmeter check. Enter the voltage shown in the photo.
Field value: 3 V
